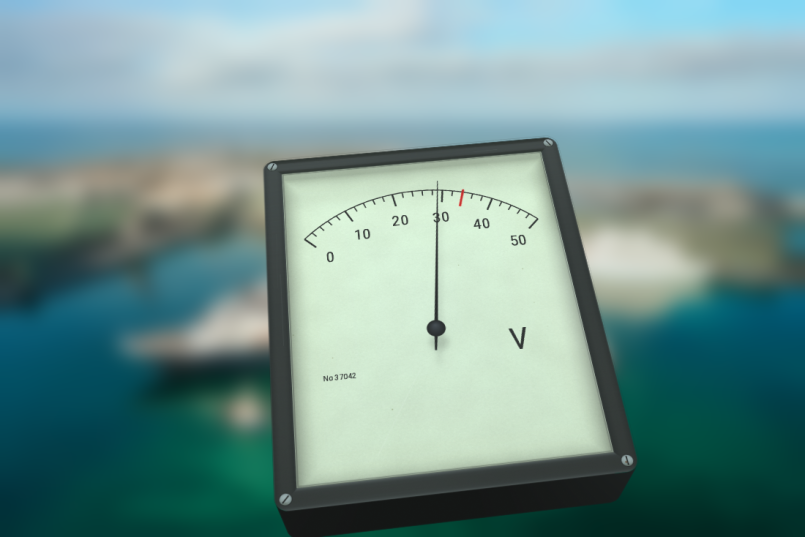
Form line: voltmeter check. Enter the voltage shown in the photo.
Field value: 29 V
